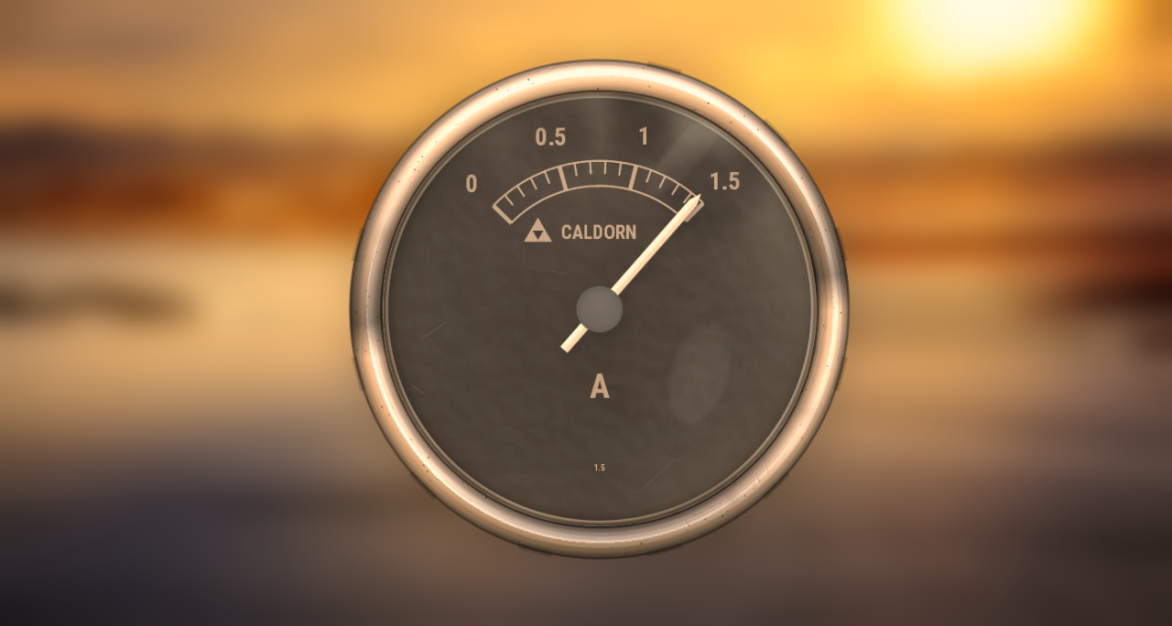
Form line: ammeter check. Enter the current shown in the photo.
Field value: 1.45 A
